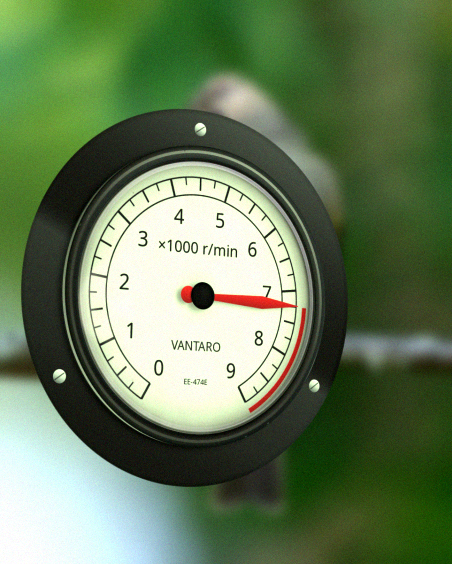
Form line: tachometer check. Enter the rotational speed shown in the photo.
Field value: 7250 rpm
